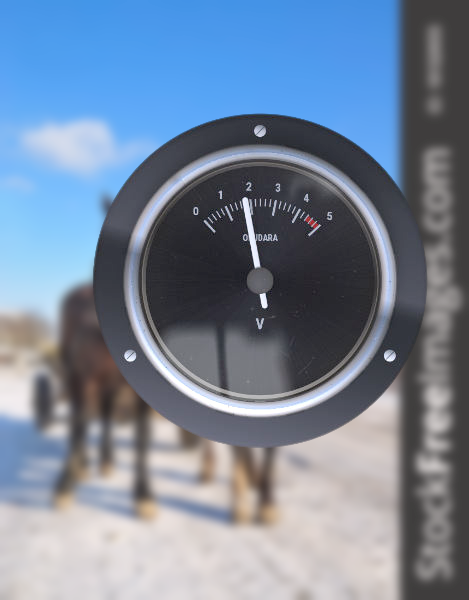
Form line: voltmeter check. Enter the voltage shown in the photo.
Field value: 1.8 V
